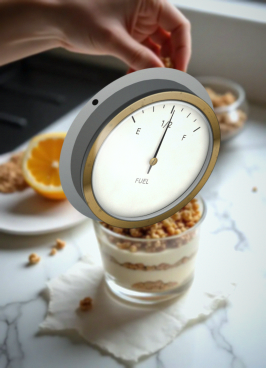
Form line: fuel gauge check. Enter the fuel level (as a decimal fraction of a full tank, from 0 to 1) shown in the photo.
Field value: 0.5
